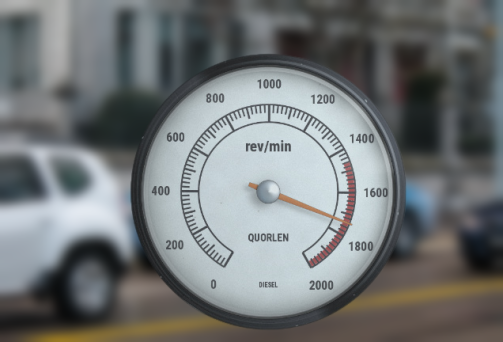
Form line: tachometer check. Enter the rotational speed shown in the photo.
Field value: 1740 rpm
